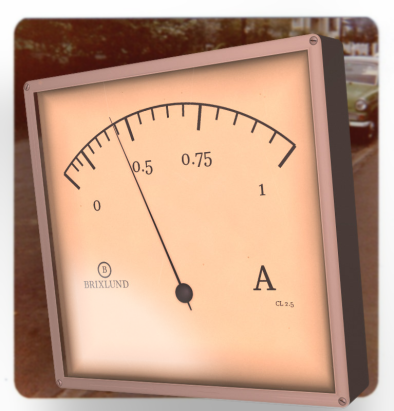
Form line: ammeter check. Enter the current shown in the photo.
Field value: 0.45 A
